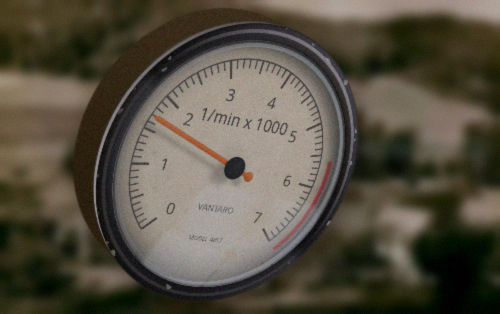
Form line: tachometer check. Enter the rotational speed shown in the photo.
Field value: 1700 rpm
